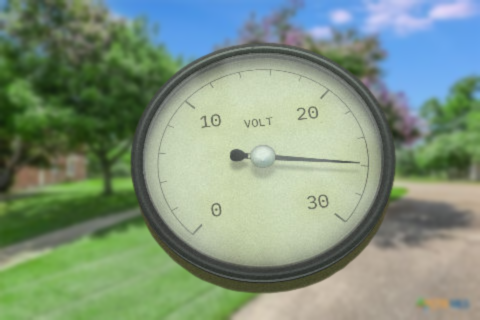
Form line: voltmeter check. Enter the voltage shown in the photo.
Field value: 26 V
